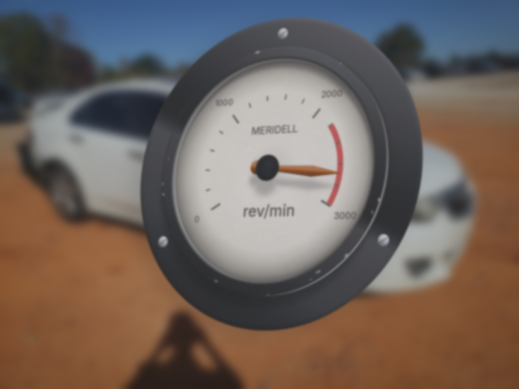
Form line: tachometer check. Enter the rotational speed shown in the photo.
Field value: 2700 rpm
